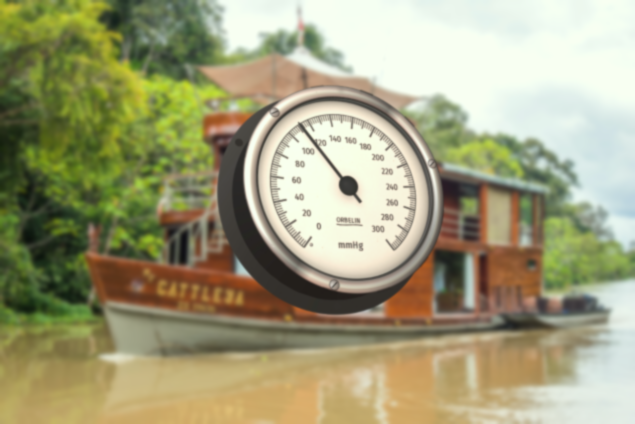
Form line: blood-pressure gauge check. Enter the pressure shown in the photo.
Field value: 110 mmHg
